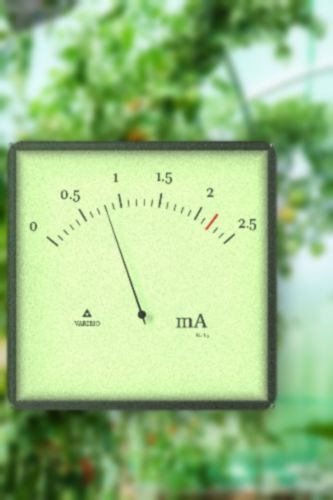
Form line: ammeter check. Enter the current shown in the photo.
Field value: 0.8 mA
